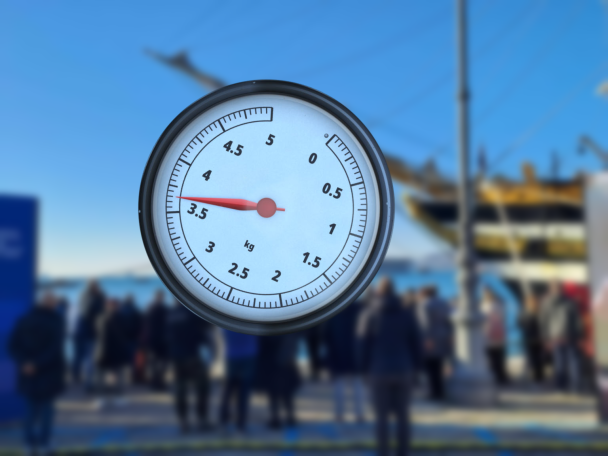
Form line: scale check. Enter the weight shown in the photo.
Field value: 3.65 kg
